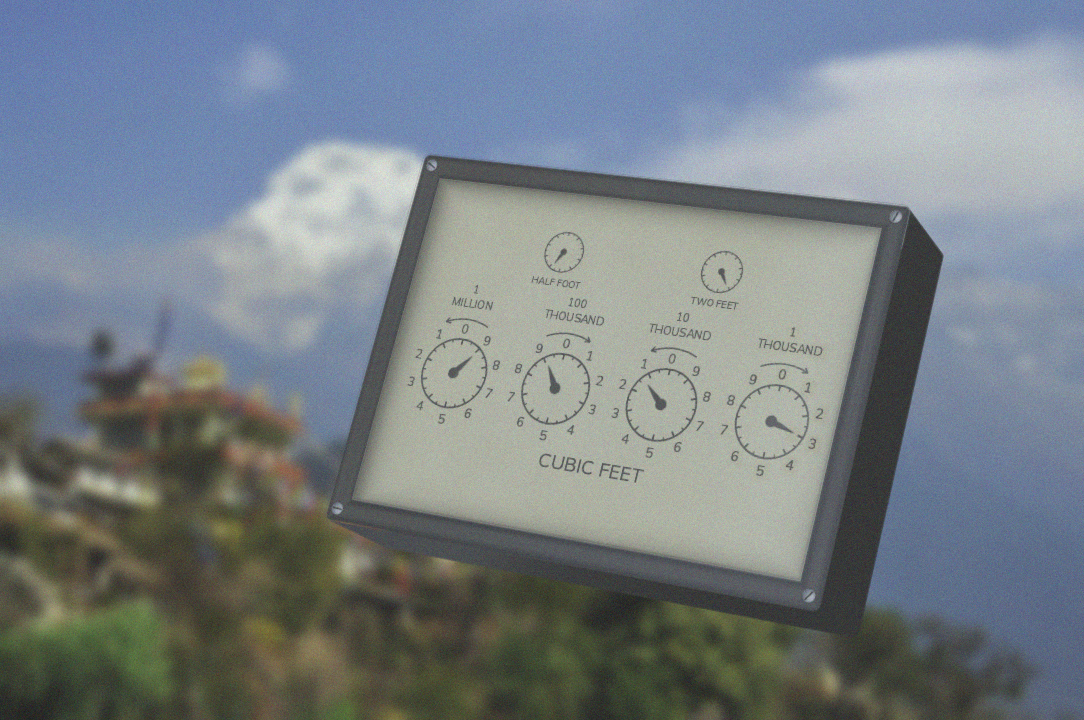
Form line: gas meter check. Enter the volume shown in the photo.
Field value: 891300 ft³
